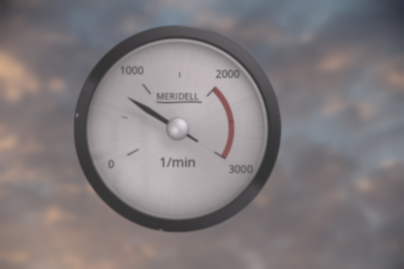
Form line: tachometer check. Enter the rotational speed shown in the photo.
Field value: 750 rpm
